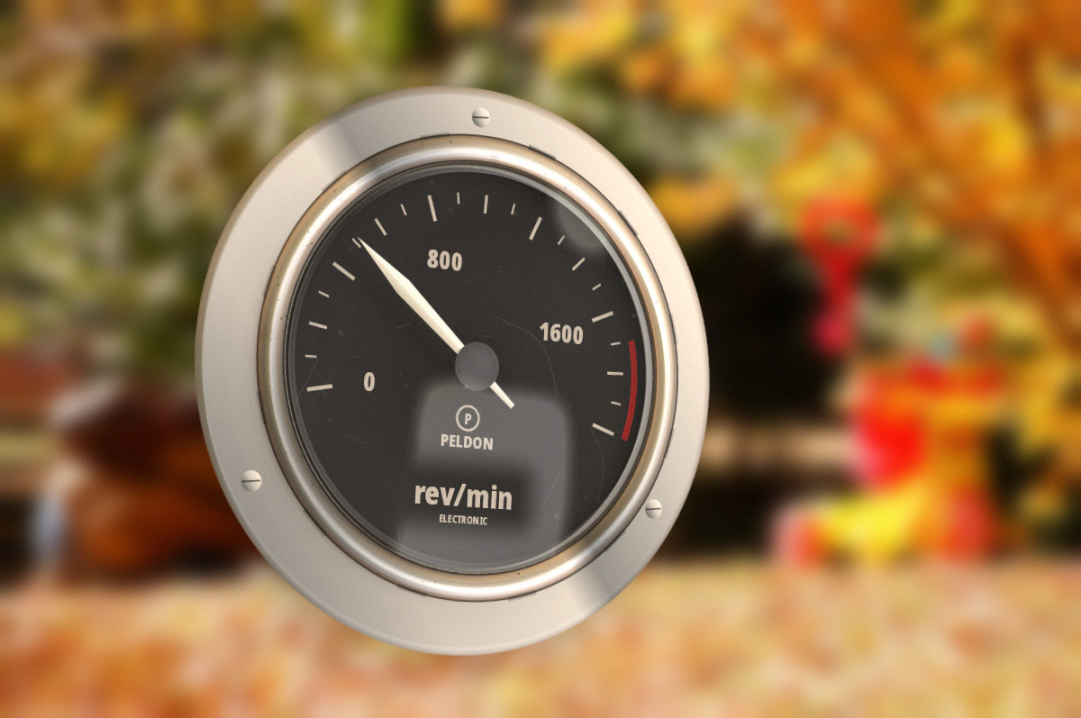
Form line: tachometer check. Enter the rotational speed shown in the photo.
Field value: 500 rpm
